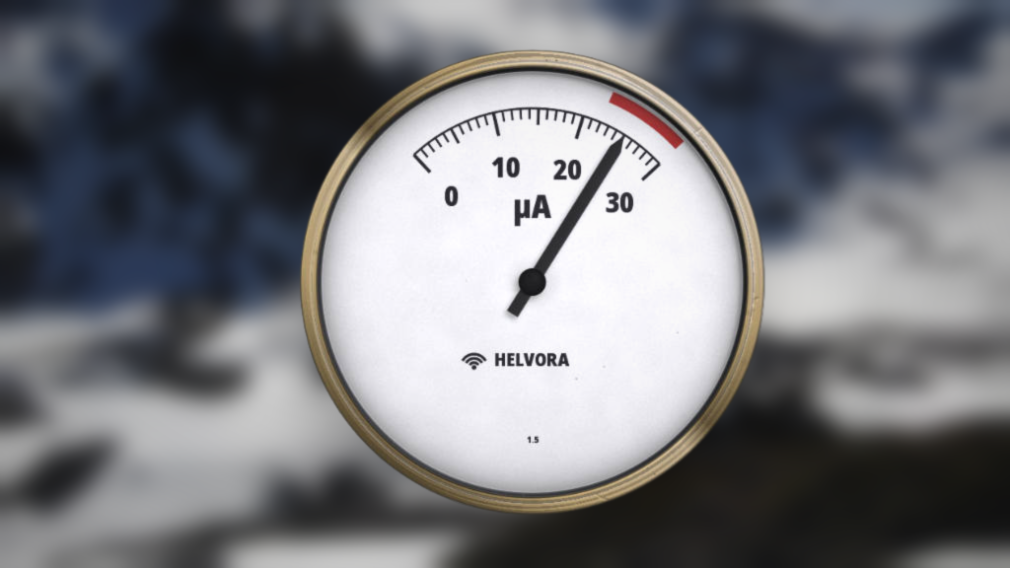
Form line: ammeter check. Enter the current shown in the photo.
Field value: 25 µA
